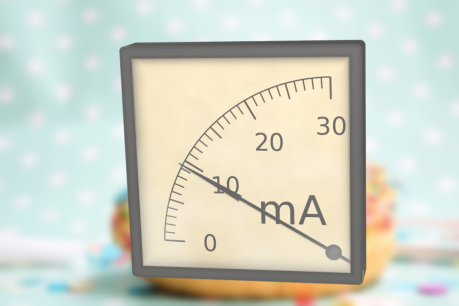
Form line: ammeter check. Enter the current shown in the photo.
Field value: 9.5 mA
